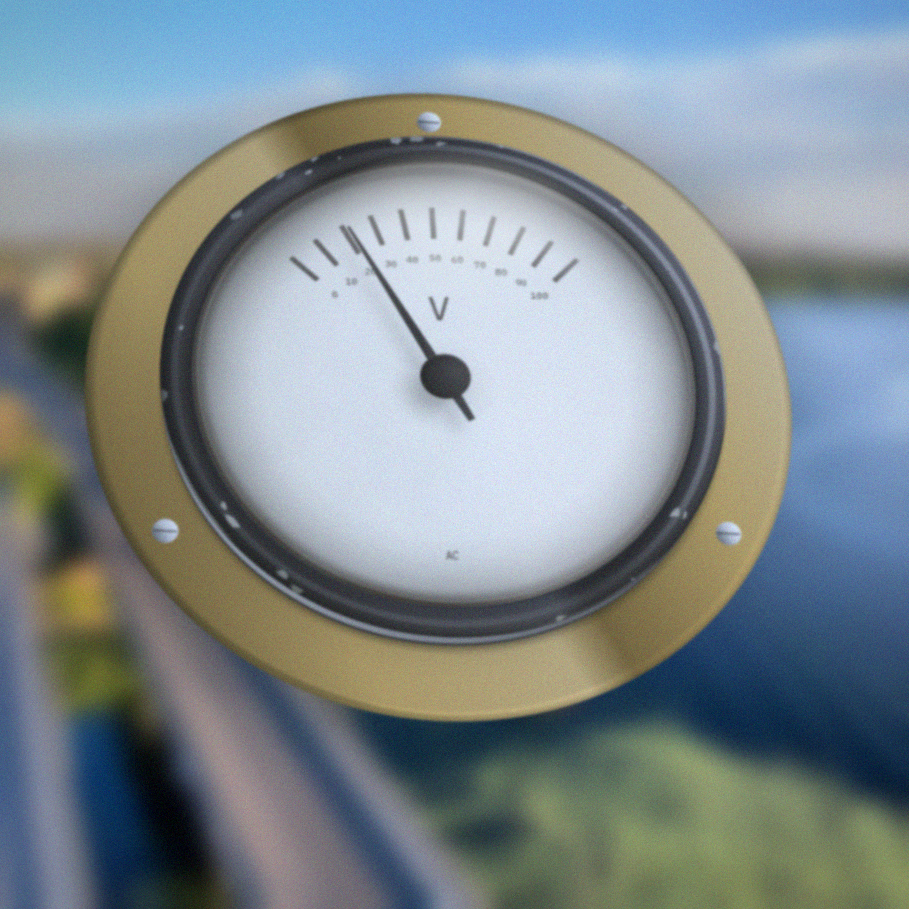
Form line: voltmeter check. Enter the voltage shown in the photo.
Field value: 20 V
